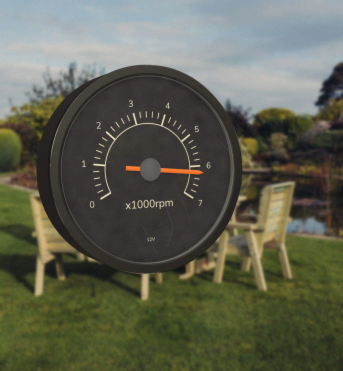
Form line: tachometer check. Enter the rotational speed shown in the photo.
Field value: 6200 rpm
